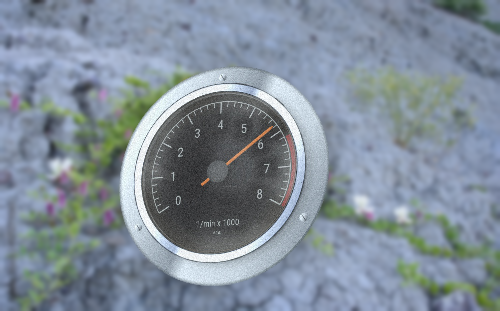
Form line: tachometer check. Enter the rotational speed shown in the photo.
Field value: 5800 rpm
